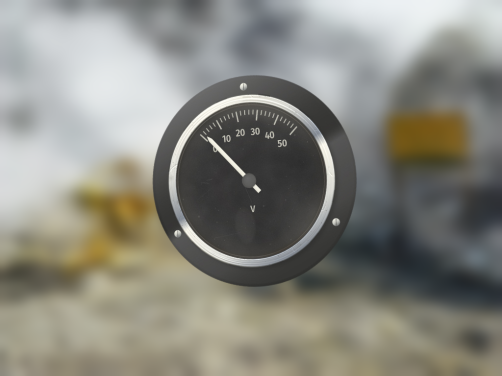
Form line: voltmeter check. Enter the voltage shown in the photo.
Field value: 2 V
